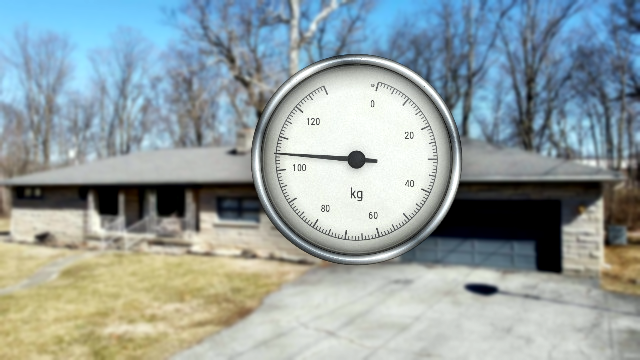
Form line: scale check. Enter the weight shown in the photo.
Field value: 105 kg
